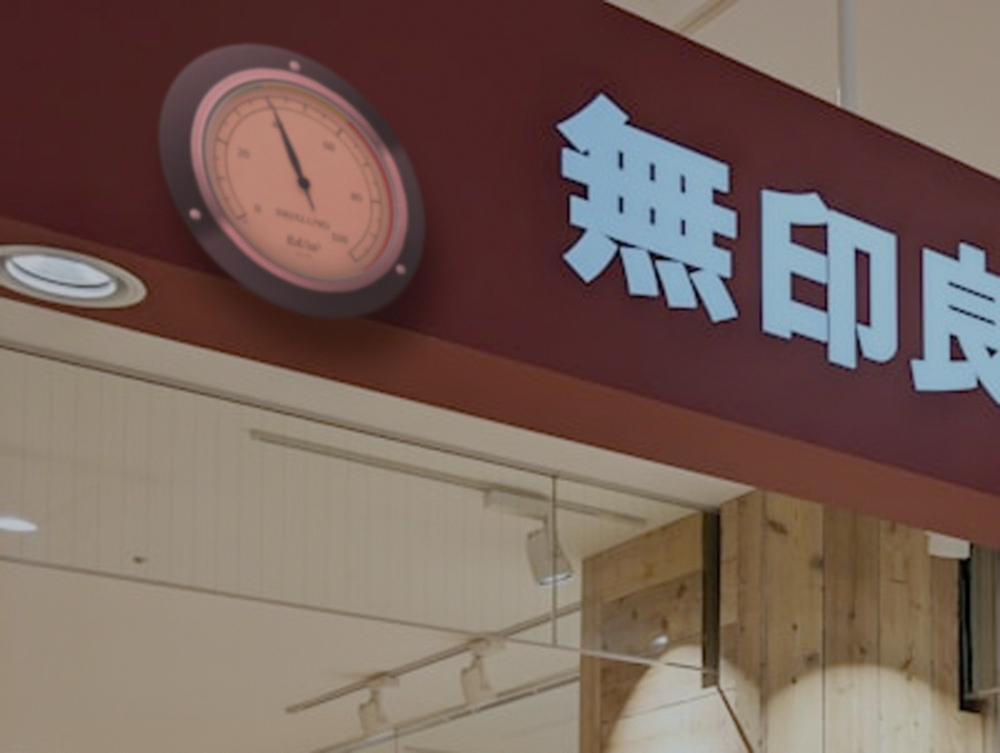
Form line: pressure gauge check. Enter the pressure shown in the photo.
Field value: 40 psi
